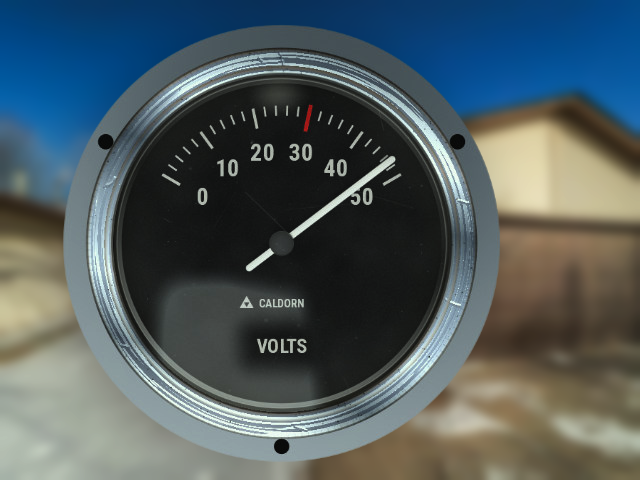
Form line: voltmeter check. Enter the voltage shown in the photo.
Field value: 47 V
